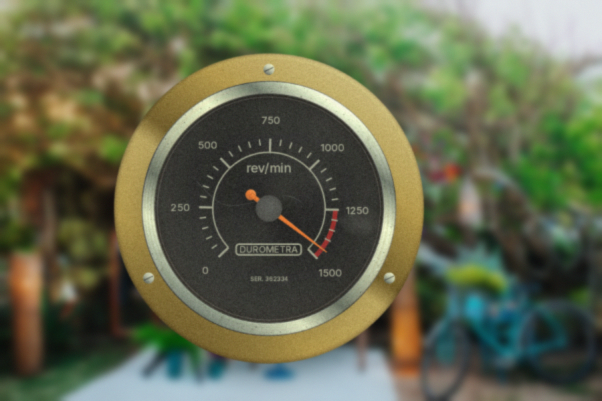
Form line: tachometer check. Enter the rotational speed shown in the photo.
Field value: 1450 rpm
